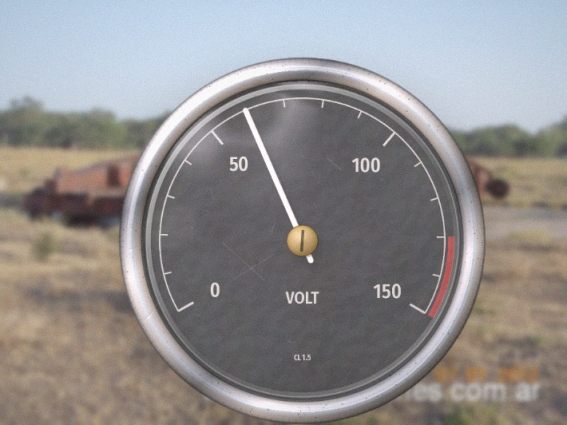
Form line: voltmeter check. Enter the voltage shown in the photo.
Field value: 60 V
